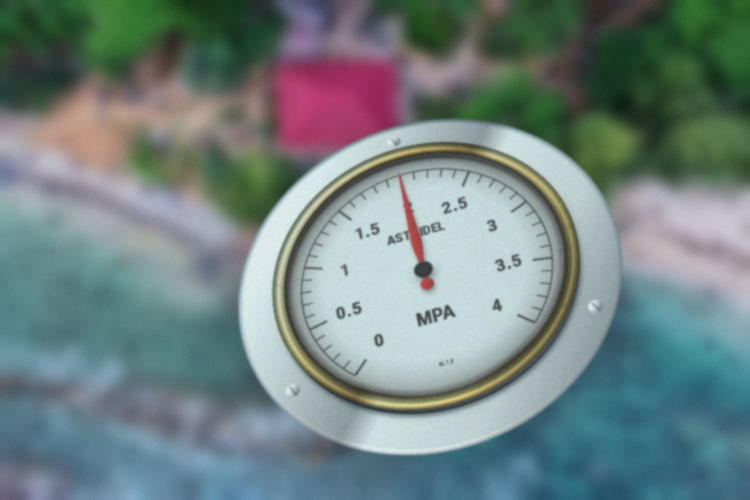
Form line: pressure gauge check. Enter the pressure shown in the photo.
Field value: 2 MPa
